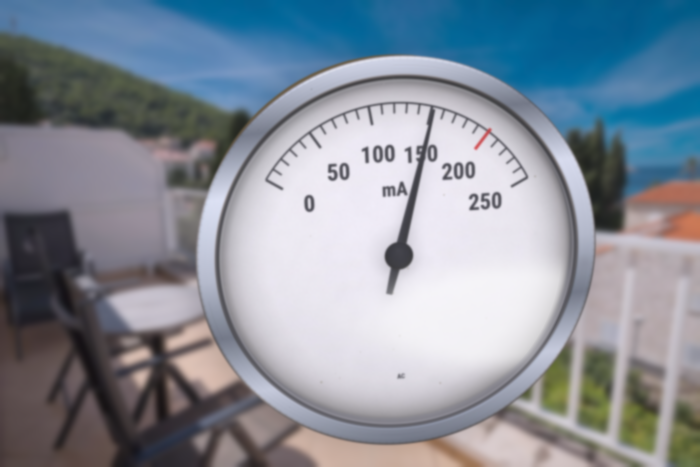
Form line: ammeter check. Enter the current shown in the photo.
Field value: 150 mA
